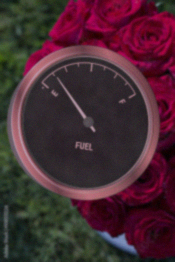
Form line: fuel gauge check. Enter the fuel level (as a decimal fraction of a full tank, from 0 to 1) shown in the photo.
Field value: 0.125
